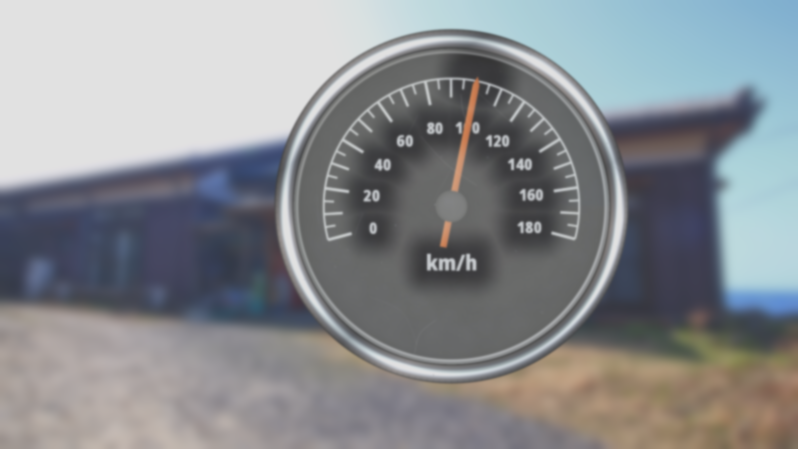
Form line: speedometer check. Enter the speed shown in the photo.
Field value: 100 km/h
